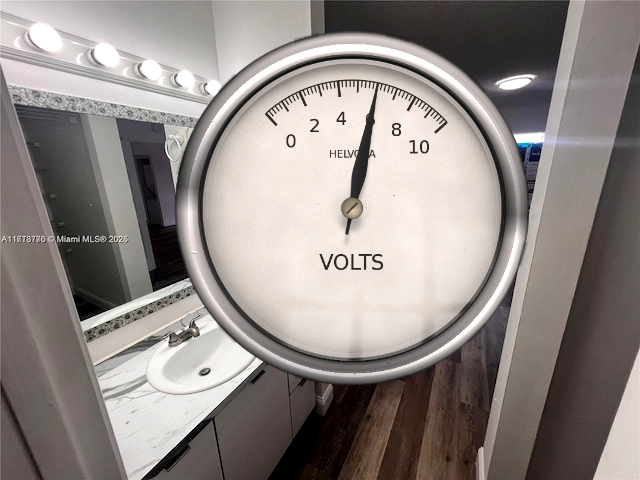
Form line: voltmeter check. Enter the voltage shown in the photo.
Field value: 6 V
